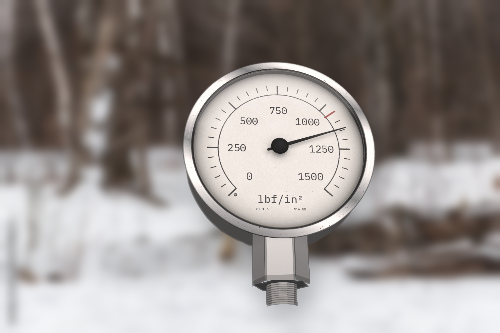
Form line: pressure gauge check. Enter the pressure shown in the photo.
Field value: 1150 psi
